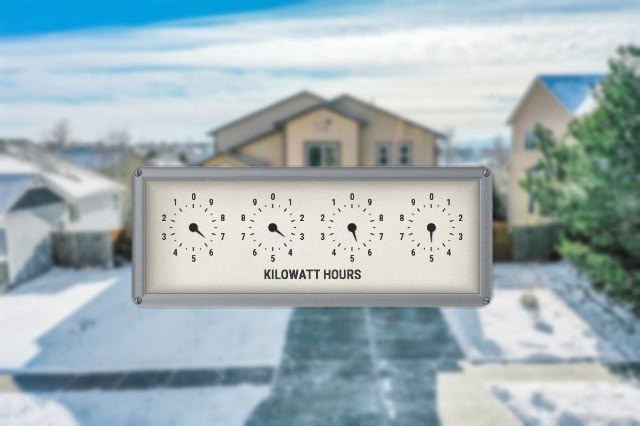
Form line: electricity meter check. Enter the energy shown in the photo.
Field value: 6355 kWh
